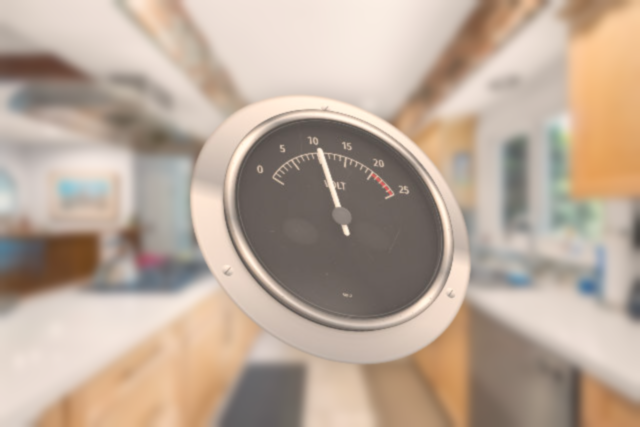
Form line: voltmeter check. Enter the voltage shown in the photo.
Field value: 10 V
